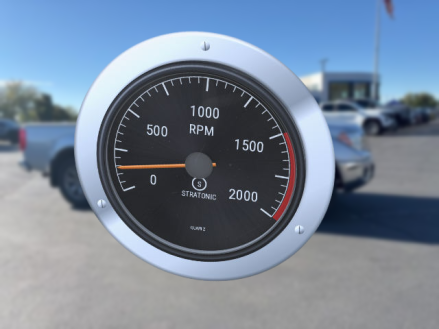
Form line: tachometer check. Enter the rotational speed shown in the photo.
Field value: 150 rpm
